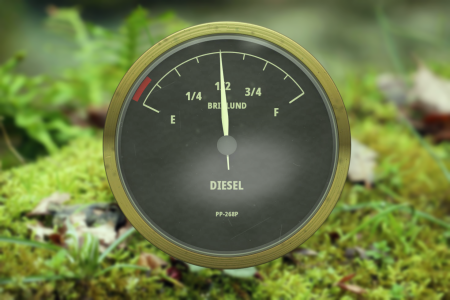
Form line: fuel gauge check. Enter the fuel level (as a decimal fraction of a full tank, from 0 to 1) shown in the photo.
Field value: 0.5
